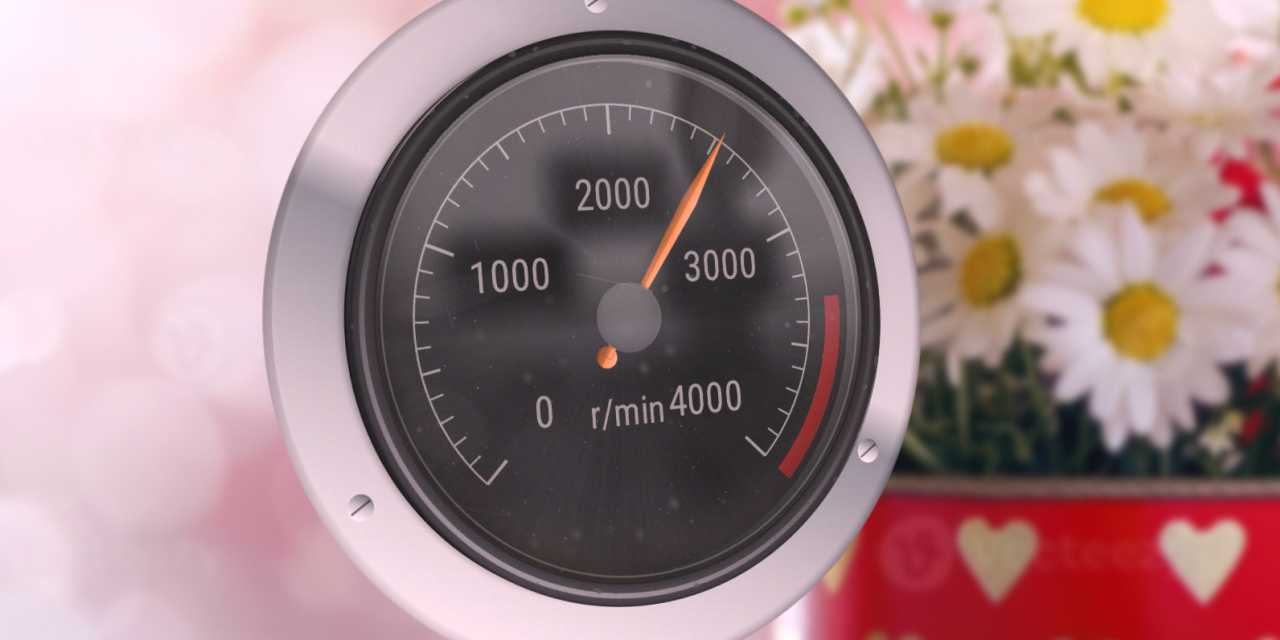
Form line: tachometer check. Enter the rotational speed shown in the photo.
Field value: 2500 rpm
